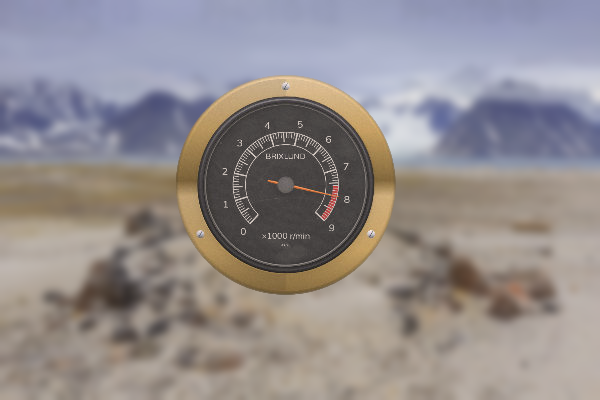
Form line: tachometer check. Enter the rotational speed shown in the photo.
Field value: 8000 rpm
